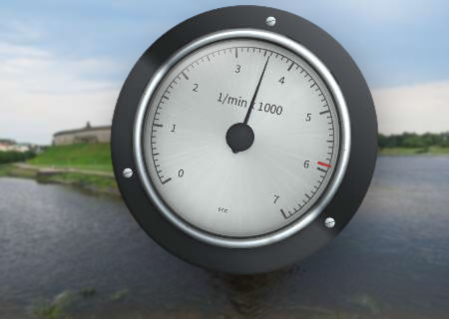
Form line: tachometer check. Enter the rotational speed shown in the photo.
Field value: 3600 rpm
